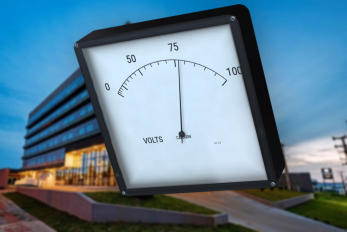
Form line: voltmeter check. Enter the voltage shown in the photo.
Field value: 77.5 V
